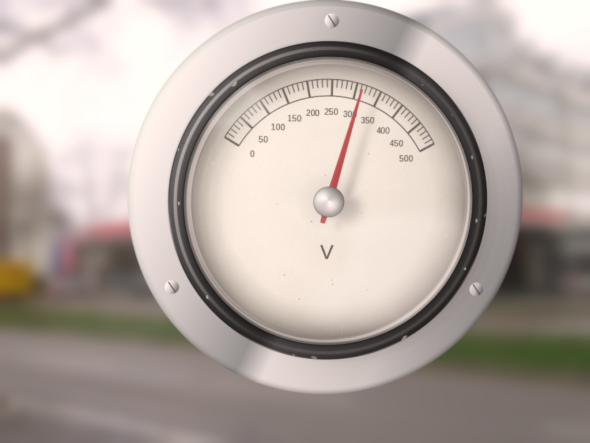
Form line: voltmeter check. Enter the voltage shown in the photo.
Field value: 310 V
